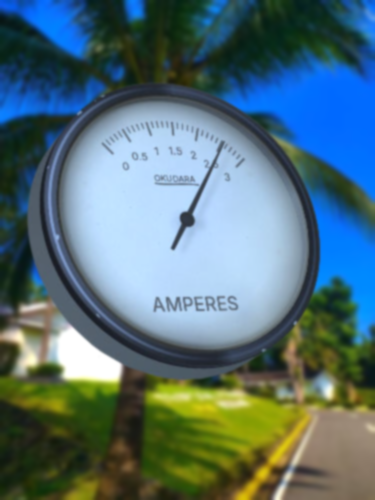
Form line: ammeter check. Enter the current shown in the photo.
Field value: 2.5 A
